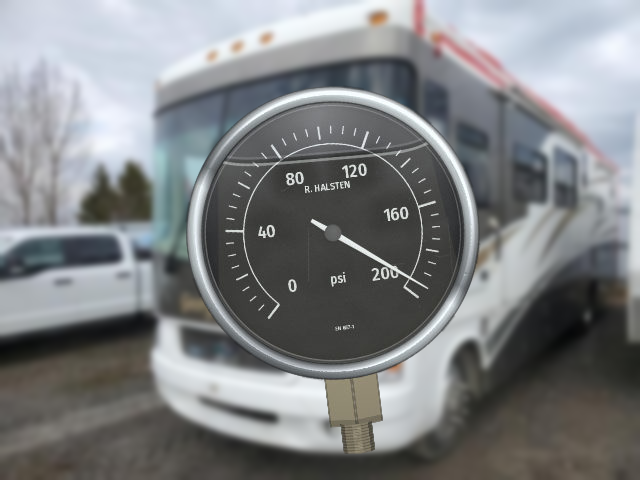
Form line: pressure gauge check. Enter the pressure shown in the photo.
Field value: 195 psi
